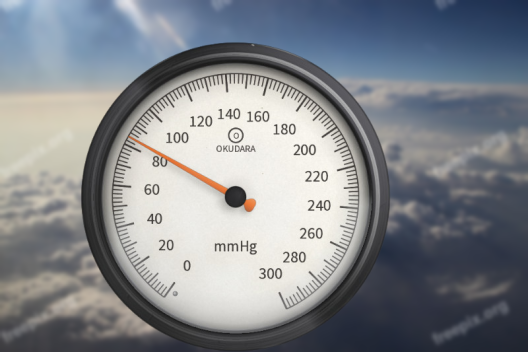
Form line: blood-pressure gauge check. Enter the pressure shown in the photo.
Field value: 84 mmHg
